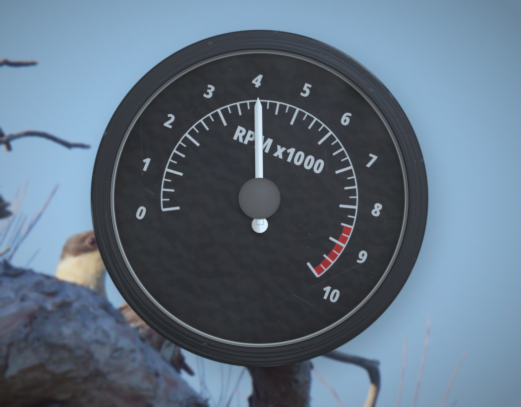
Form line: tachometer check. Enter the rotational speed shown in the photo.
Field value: 4000 rpm
